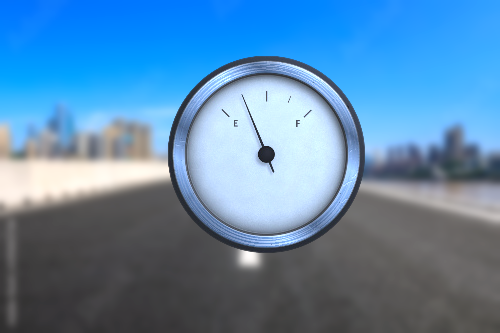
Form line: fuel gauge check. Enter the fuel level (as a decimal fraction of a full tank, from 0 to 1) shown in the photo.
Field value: 0.25
